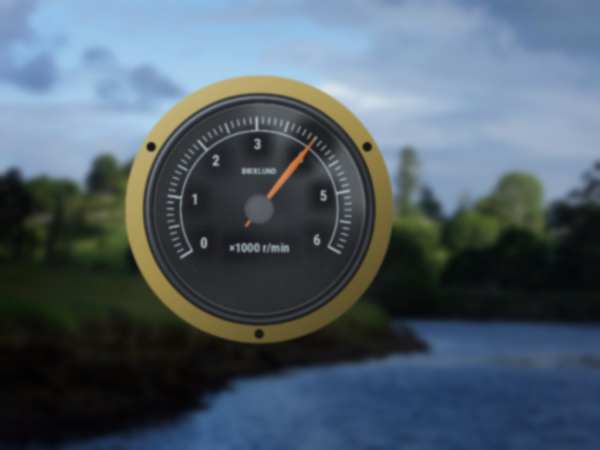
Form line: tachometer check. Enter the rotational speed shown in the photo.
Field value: 4000 rpm
